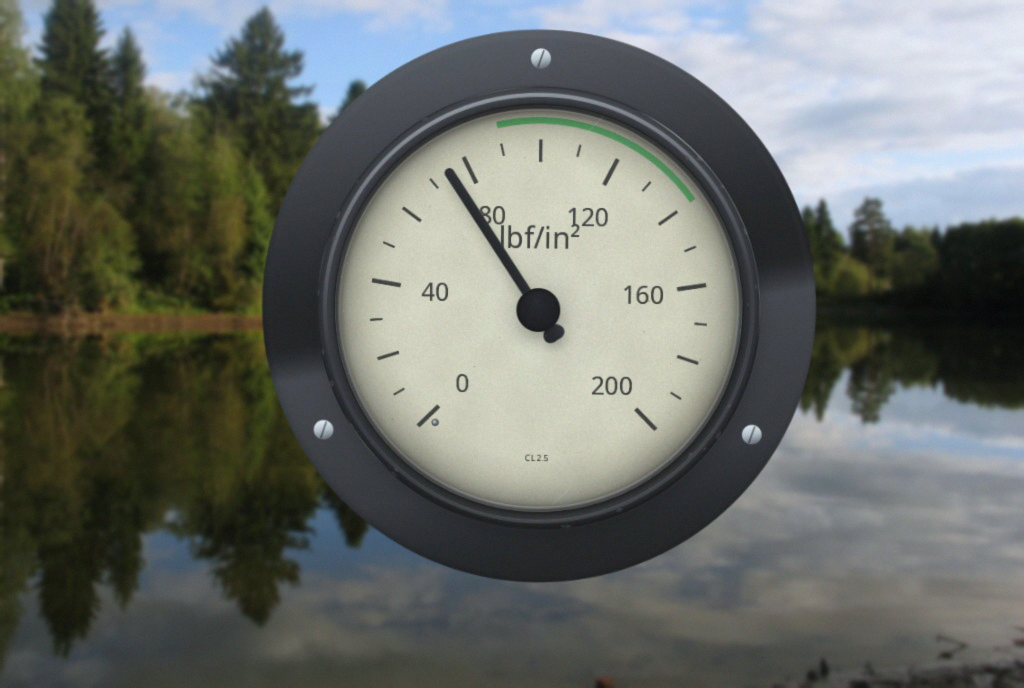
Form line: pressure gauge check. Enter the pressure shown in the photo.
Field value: 75 psi
